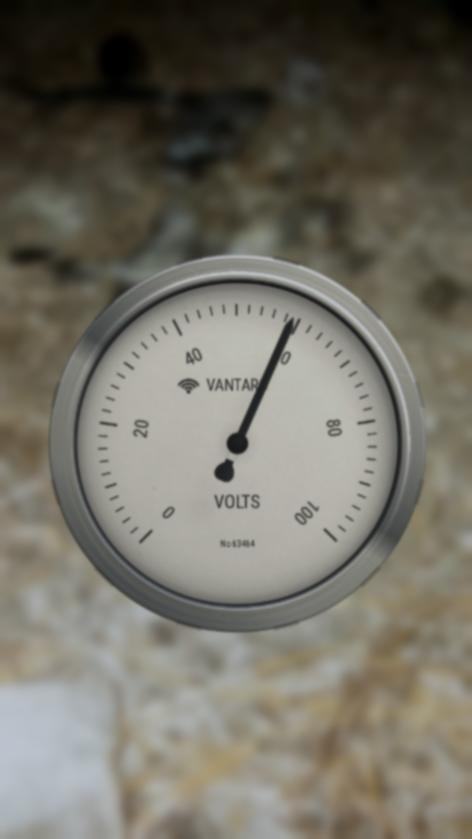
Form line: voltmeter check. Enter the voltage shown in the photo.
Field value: 59 V
